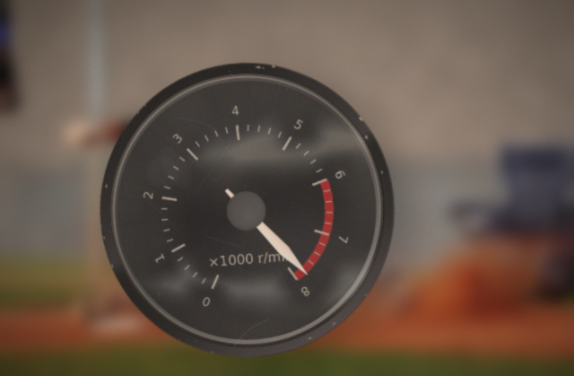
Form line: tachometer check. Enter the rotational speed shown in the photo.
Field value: 7800 rpm
